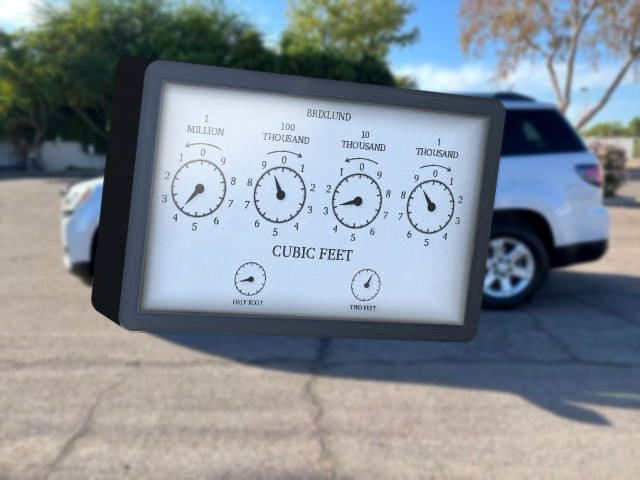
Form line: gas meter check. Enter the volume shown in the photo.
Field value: 392900 ft³
